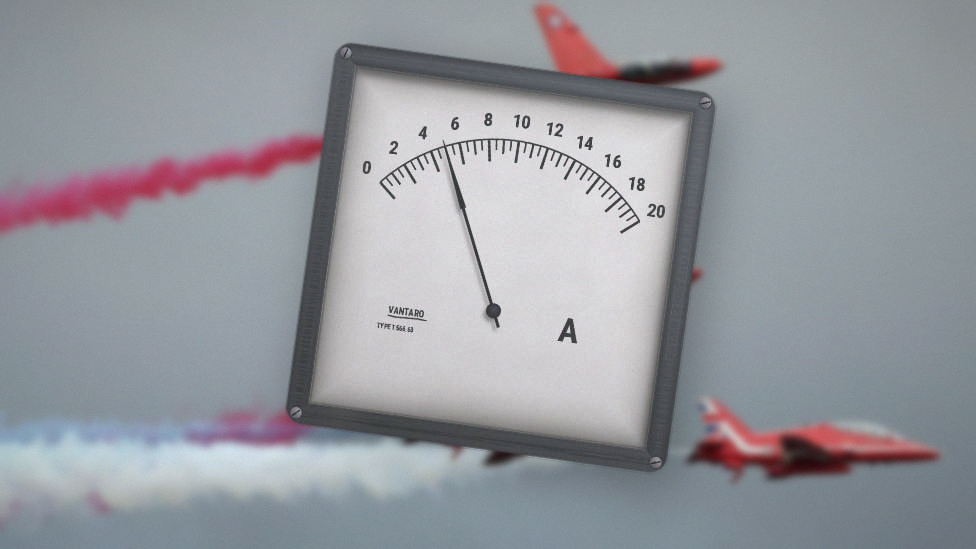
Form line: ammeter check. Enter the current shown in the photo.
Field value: 5 A
